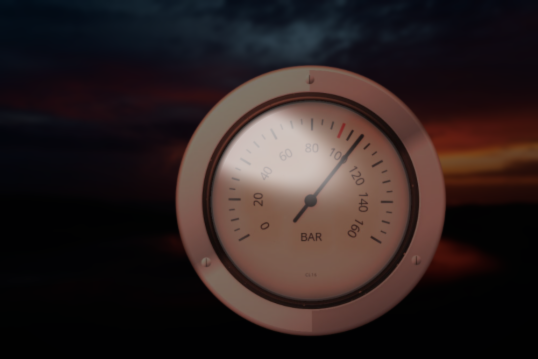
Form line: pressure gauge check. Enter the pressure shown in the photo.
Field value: 105 bar
